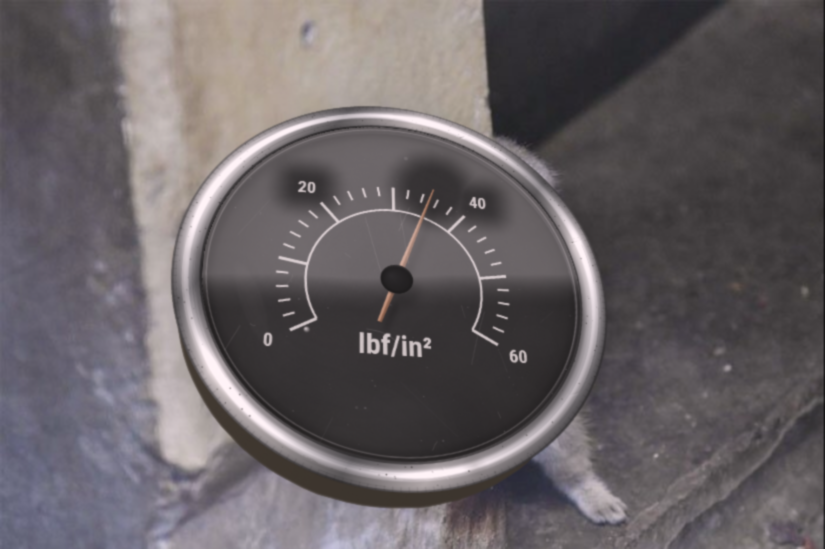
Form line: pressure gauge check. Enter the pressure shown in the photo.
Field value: 35 psi
